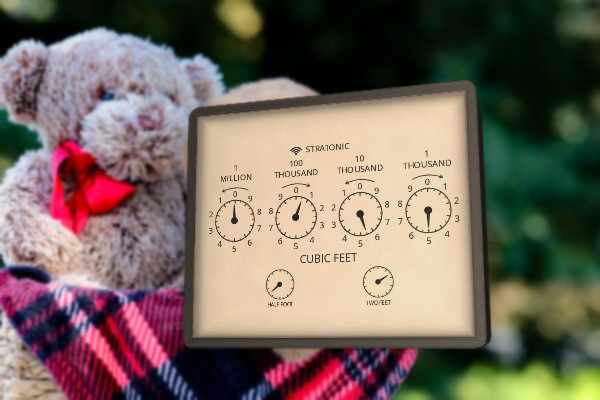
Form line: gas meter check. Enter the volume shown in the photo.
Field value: 5500 ft³
